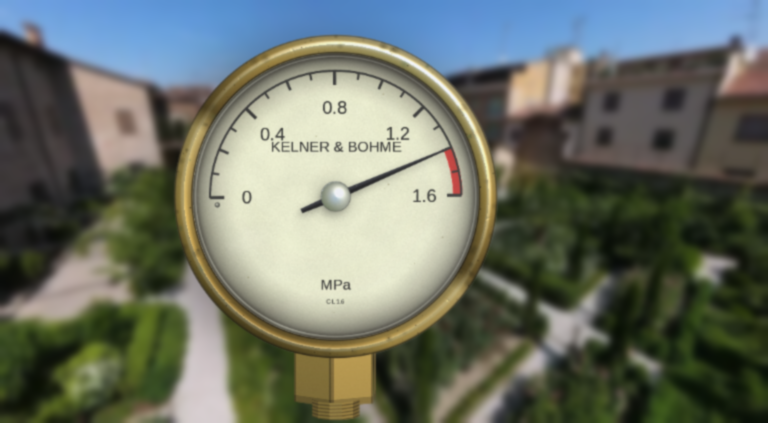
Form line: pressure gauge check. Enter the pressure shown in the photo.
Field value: 1.4 MPa
